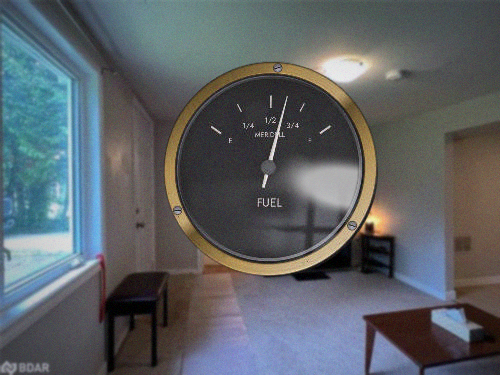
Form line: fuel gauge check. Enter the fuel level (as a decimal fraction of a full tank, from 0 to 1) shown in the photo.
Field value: 0.625
